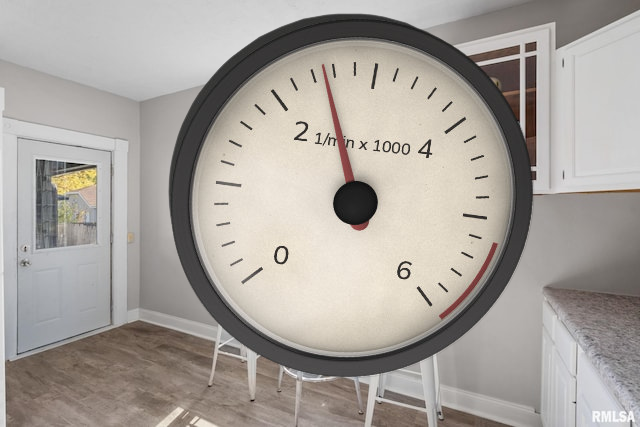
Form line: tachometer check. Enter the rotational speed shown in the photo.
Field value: 2500 rpm
